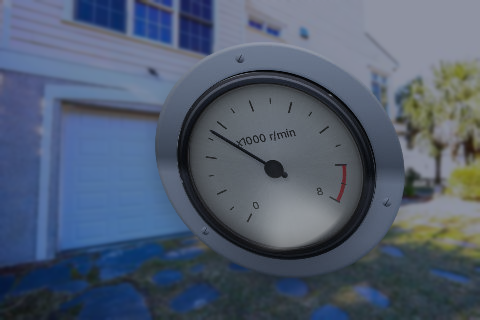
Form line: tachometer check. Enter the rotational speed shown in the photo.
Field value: 2750 rpm
